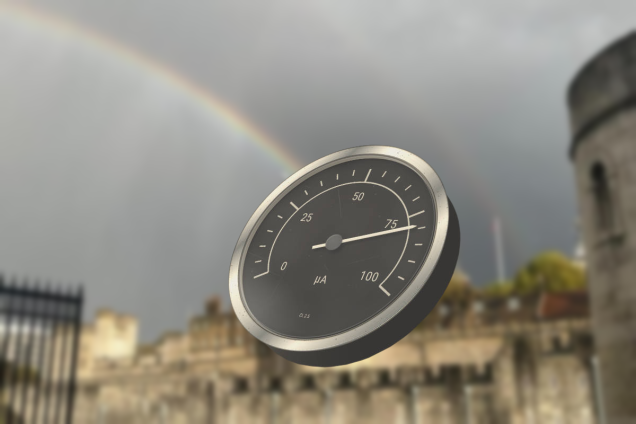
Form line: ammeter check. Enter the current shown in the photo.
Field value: 80 µA
